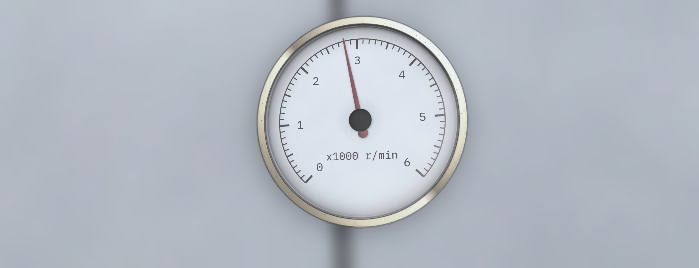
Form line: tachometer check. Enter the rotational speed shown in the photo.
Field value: 2800 rpm
